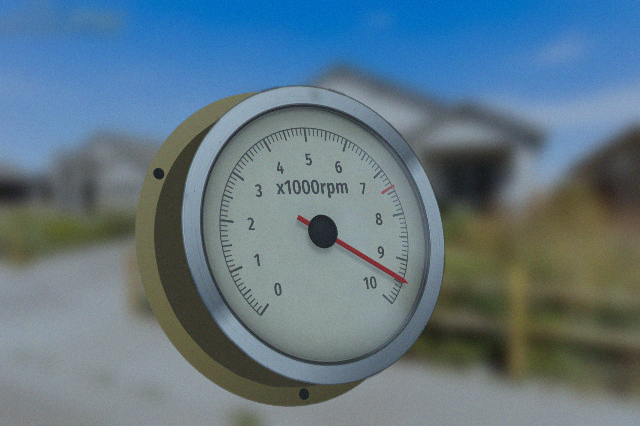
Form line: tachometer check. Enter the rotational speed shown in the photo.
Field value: 9500 rpm
